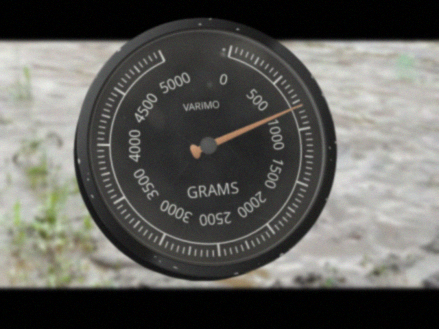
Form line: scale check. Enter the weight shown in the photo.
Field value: 800 g
